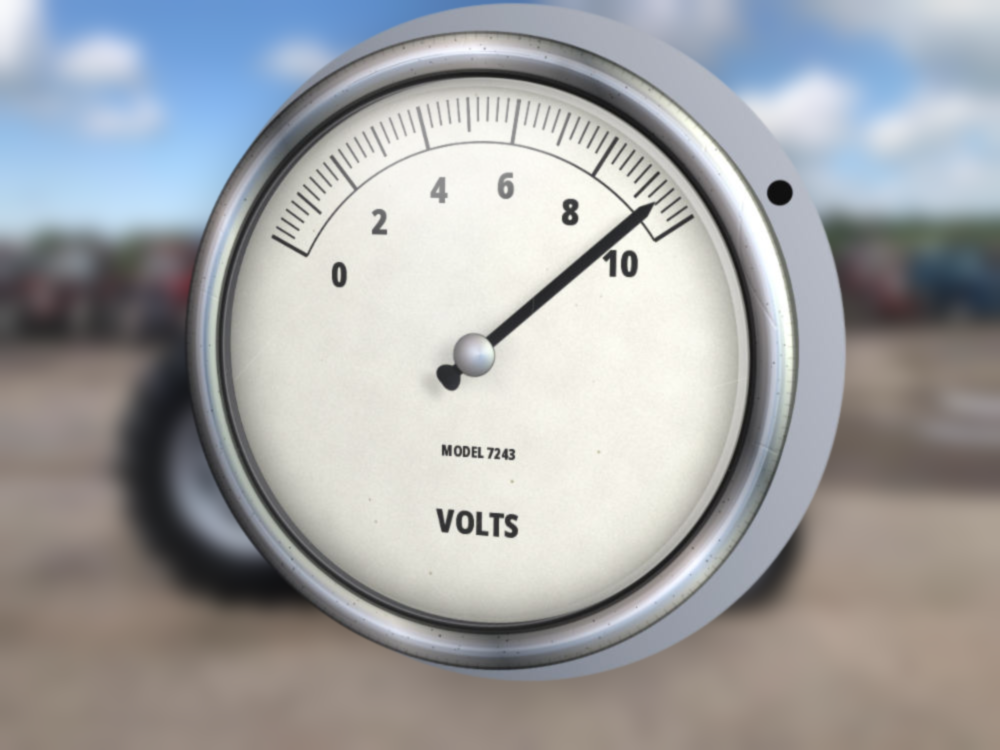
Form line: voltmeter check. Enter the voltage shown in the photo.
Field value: 9.4 V
